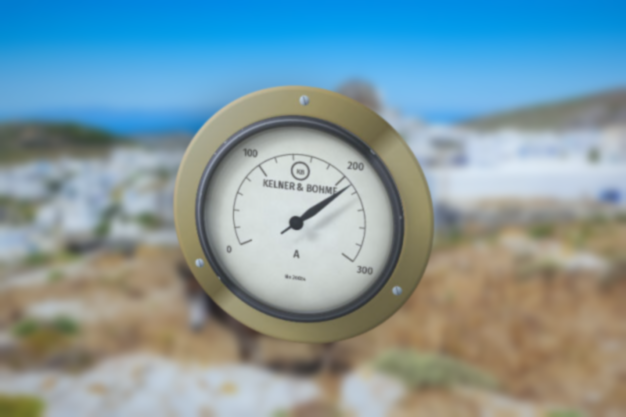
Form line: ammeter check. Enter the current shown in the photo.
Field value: 210 A
